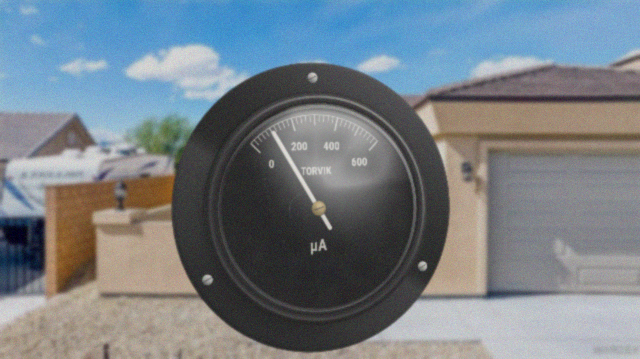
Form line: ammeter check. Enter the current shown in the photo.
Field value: 100 µA
